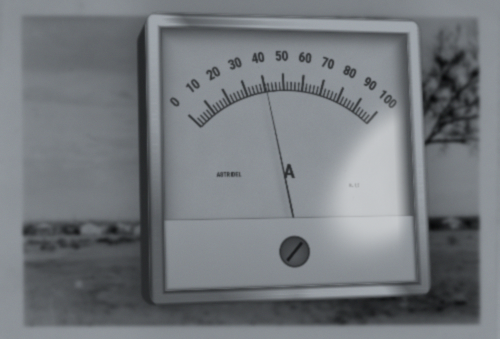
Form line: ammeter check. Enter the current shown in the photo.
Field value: 40 A
